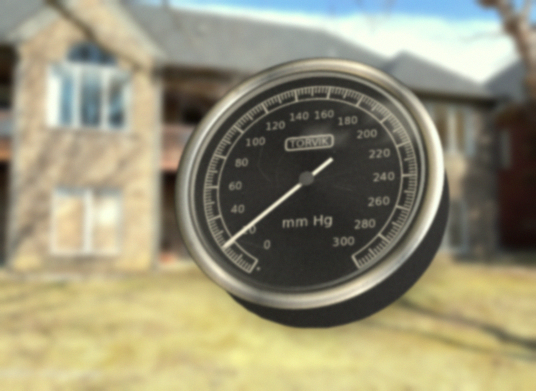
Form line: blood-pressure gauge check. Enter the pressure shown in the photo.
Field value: 20 mmHg
